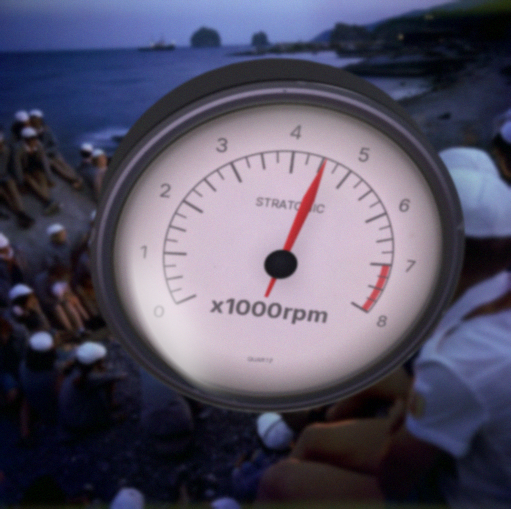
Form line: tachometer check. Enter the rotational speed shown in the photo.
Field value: 4500 rpm
